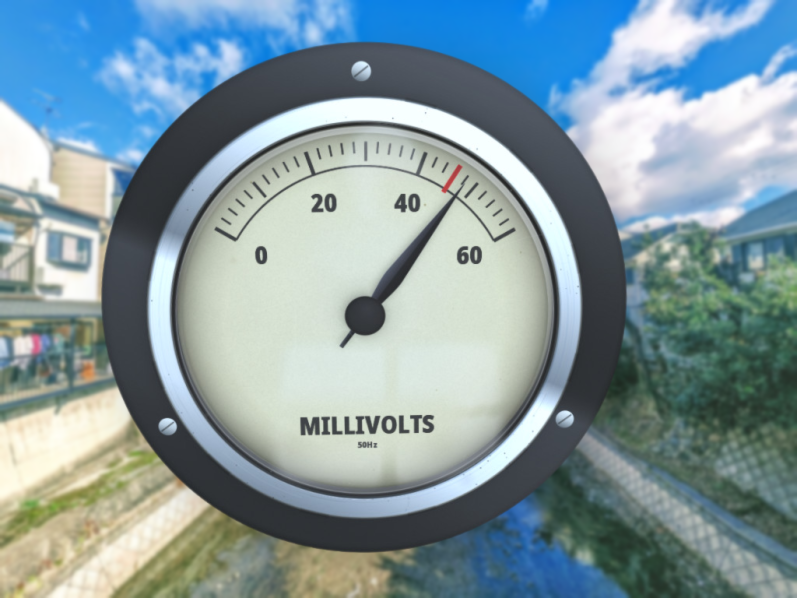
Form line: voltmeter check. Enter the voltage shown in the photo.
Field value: 48 mV
